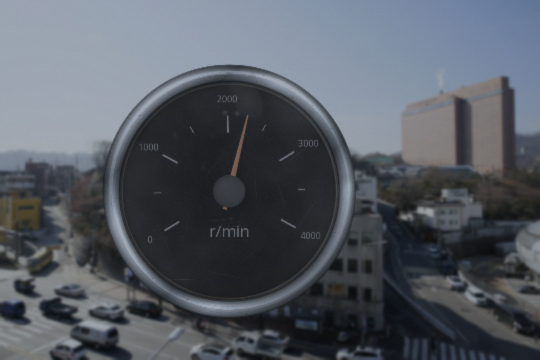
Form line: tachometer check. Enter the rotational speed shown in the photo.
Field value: 2250 rpm
